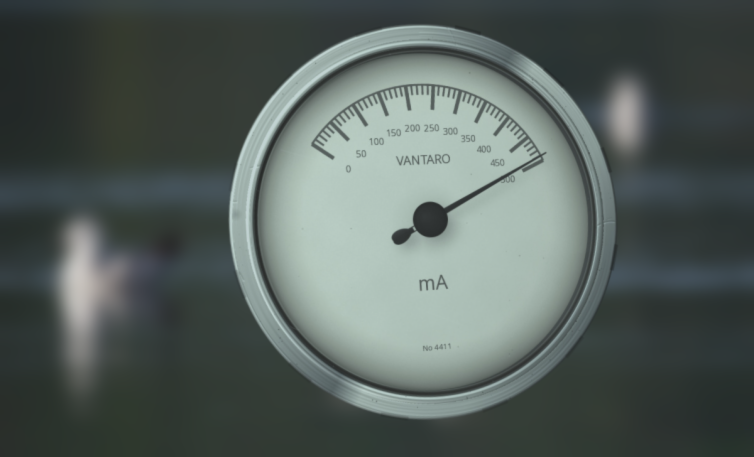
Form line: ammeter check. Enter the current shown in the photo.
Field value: 490 mA
